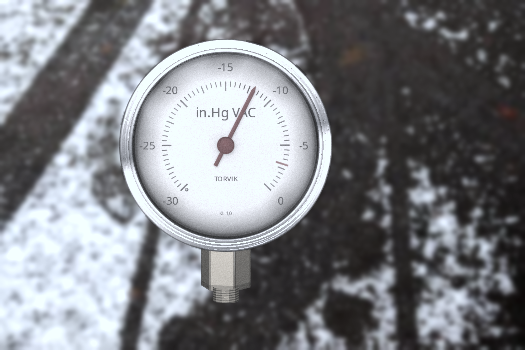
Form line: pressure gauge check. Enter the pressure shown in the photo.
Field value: -12 inHg
